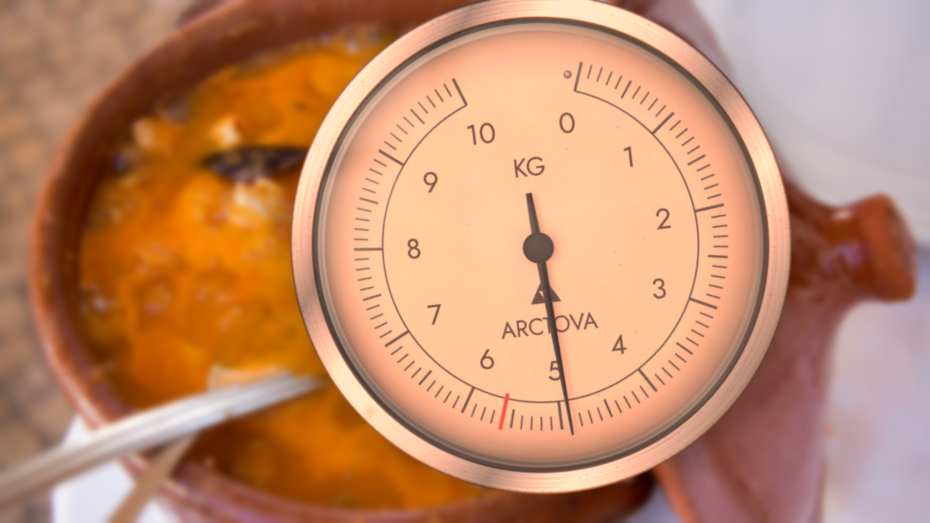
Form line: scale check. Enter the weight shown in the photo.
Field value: 4.9 kg
